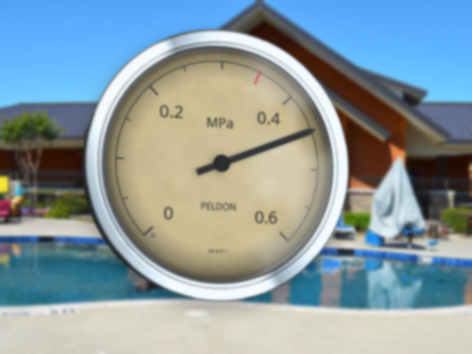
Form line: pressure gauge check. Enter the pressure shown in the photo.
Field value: 0.45 MPa
